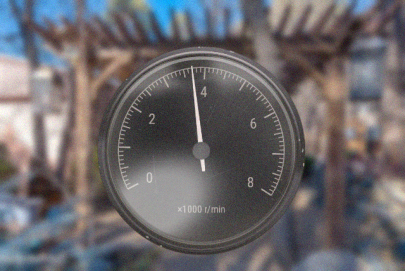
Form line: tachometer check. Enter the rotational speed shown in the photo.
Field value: 3700 rpm
